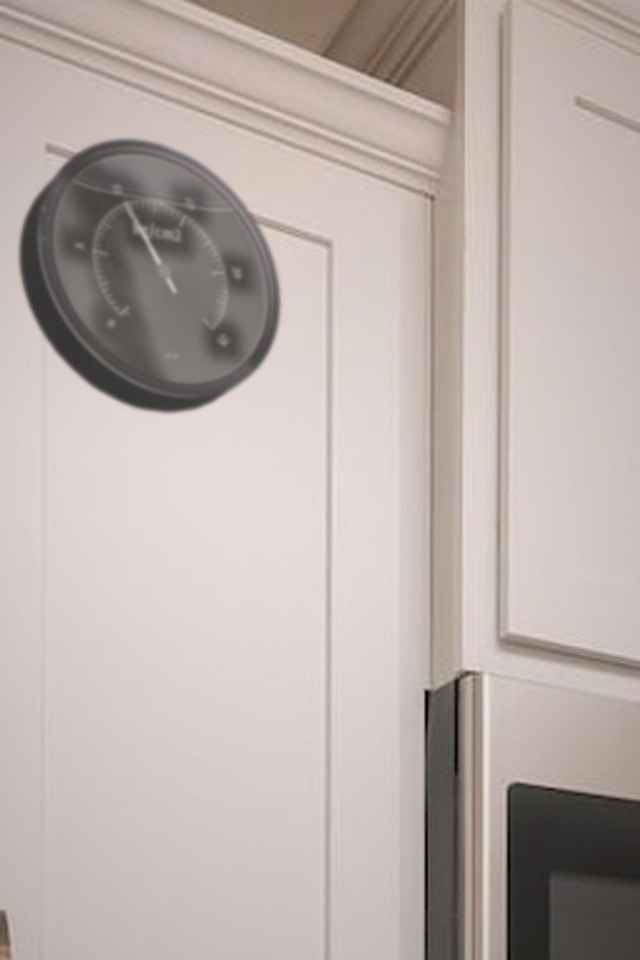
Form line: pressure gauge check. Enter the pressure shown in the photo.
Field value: 10 kg/cm²
